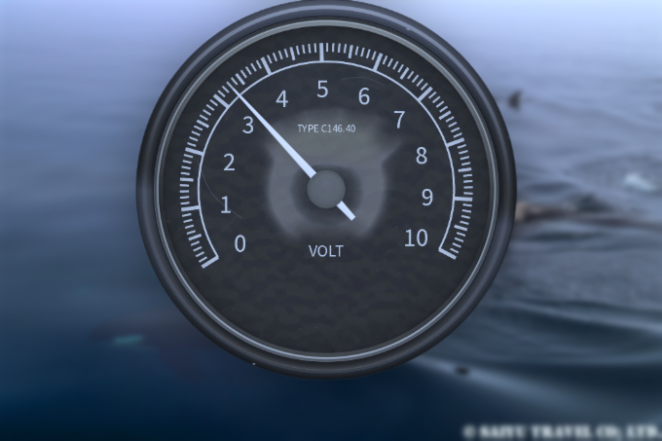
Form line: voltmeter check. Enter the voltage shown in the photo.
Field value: 3.3 V
